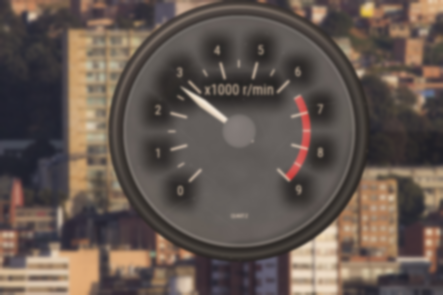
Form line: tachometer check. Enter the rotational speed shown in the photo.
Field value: 2750 rpm
